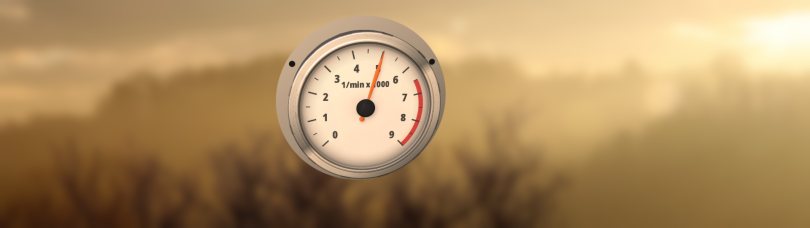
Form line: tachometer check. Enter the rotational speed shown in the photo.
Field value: 5000 rpm
